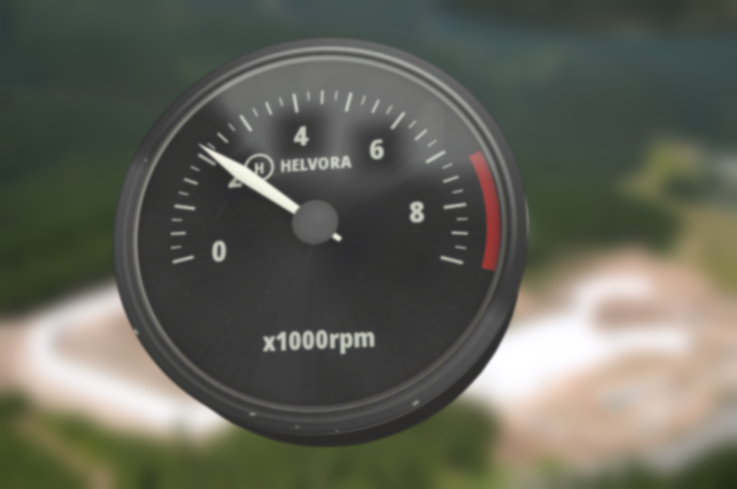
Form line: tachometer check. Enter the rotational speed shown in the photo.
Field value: 2125 rpm
